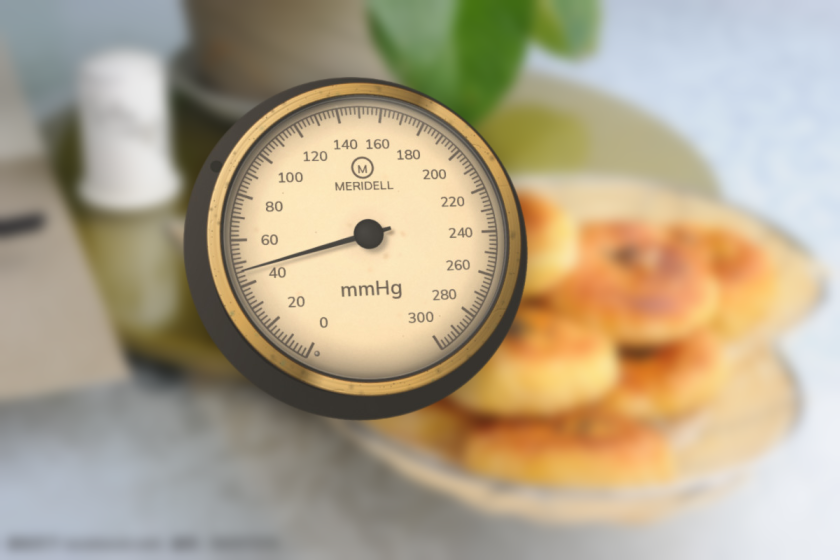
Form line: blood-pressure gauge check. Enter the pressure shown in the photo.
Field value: 46 mmHg
